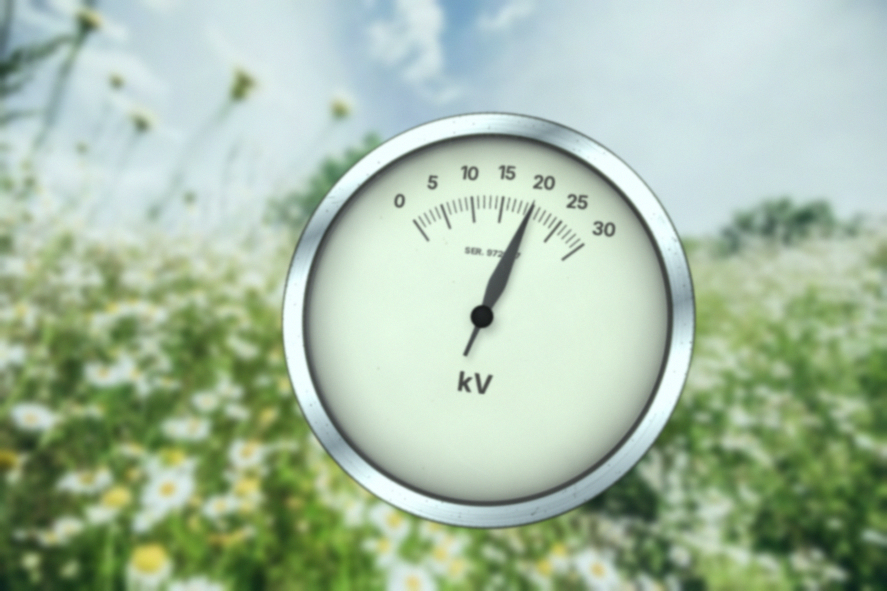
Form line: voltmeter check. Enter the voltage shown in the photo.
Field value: 20 kV
